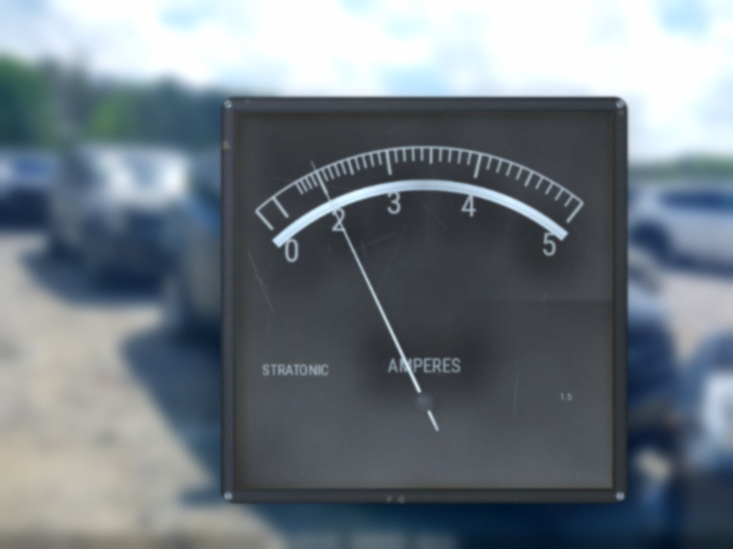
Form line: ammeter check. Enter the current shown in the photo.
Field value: 2 A
